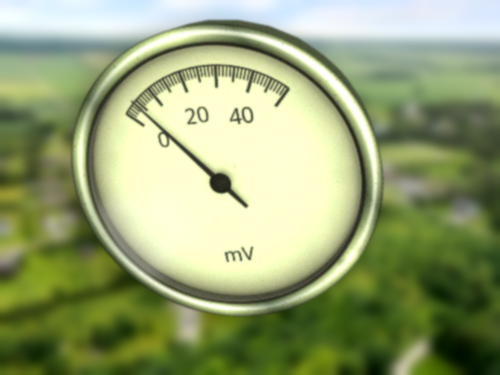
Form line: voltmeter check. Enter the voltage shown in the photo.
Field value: 5 mV
